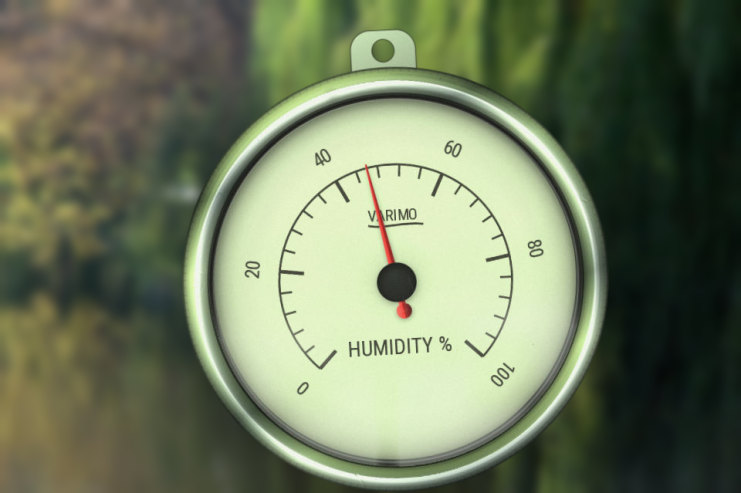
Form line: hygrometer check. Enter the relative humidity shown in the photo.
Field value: 46 %
